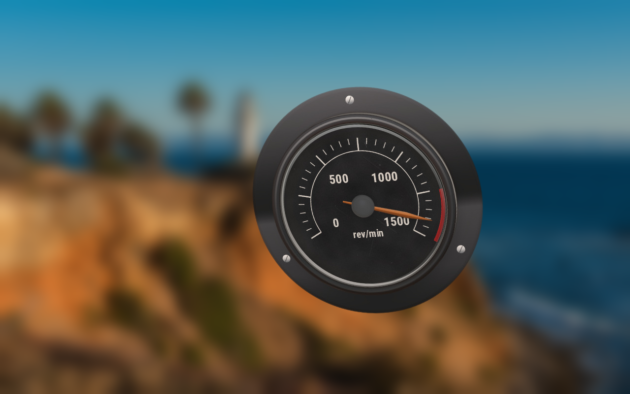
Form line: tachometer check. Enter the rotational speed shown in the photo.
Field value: 1400 rpm
